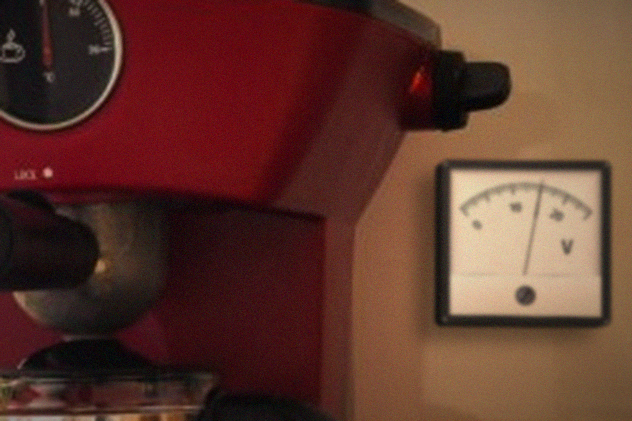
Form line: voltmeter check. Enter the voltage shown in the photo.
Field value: 15 V
